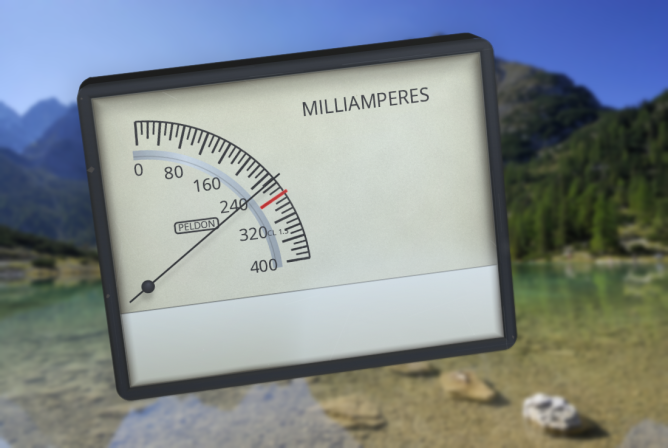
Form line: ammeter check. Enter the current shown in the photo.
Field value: 250 mA
